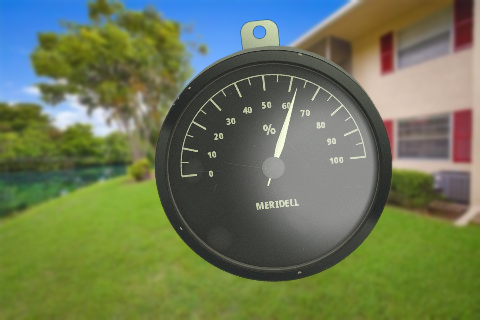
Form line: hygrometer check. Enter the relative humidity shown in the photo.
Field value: 62.5 %
